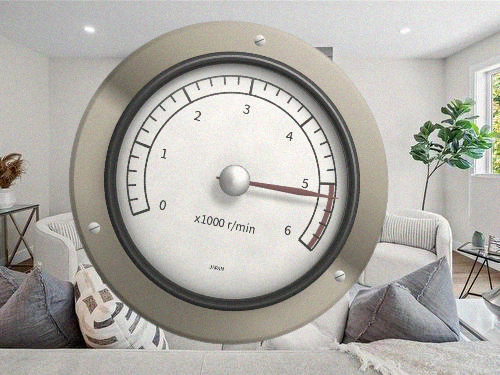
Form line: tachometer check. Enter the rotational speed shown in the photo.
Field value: 5200 rpm
